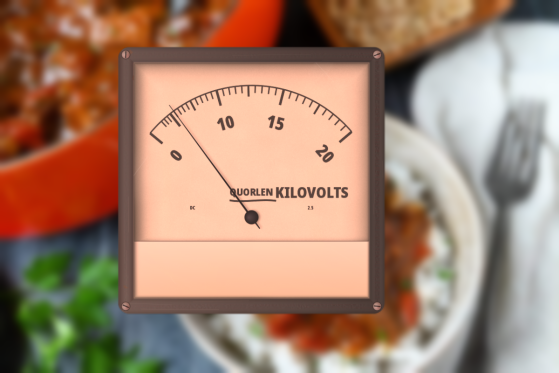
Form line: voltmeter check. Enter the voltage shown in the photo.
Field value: 5.5 kV
